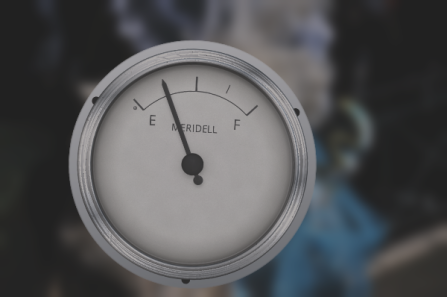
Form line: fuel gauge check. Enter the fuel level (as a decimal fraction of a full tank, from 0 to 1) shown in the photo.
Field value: 0.25
